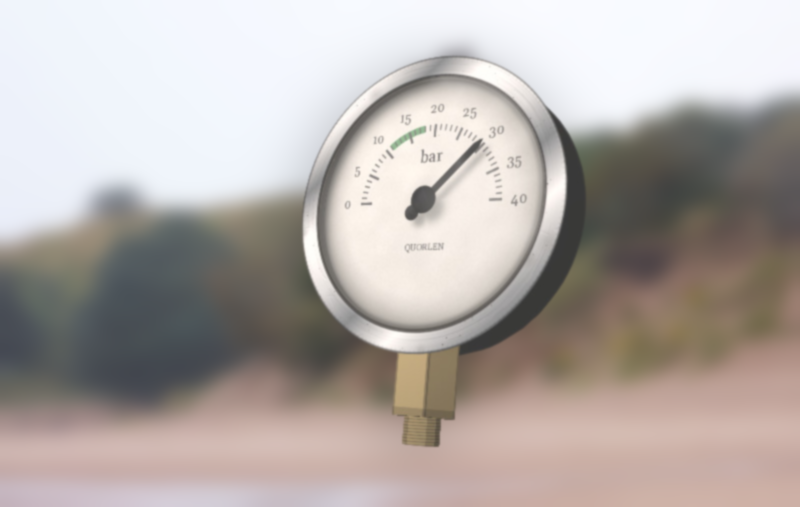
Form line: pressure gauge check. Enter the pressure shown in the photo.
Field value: 30 bar
